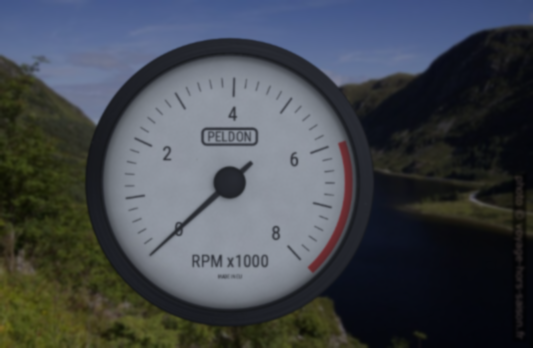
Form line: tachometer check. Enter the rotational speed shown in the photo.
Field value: 0 rpm
